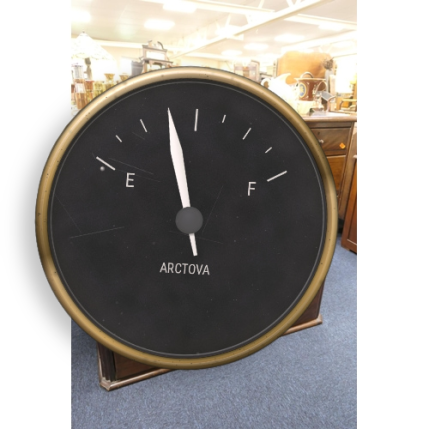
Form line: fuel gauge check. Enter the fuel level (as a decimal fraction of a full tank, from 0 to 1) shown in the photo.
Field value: 0.375
